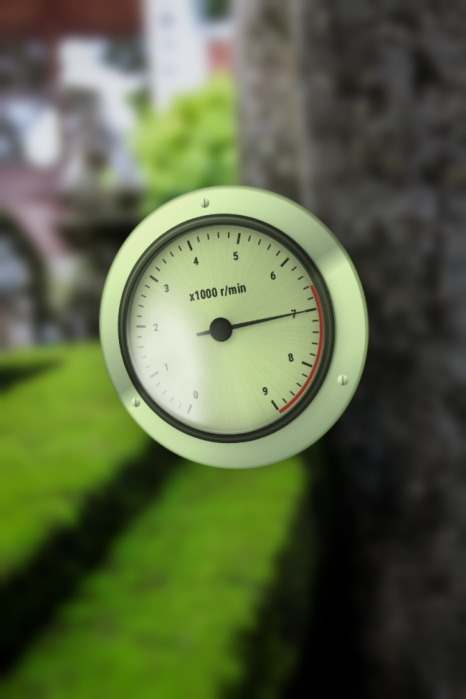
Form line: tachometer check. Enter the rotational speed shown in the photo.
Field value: 7000 rpm
